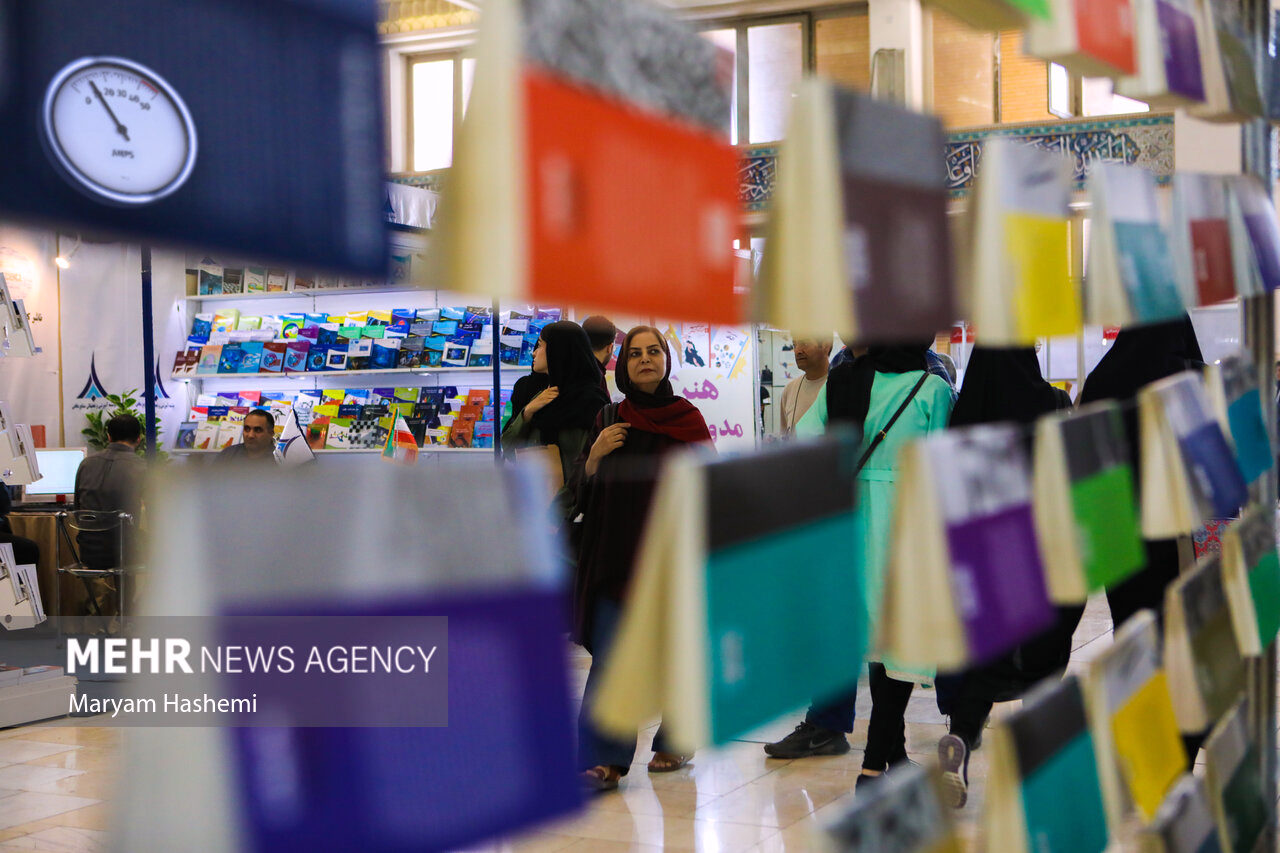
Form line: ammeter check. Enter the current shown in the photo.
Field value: 10 A
